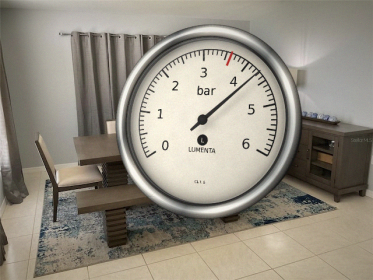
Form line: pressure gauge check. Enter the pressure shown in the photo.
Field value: 4.3 bar
